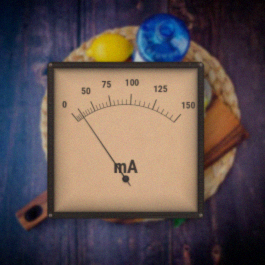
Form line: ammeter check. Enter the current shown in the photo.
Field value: 25 mA
